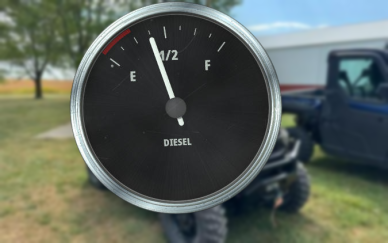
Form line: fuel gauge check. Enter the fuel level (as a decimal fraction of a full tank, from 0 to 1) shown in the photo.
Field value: 0.375
